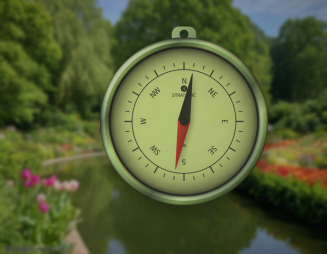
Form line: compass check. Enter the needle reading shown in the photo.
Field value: 190 °
